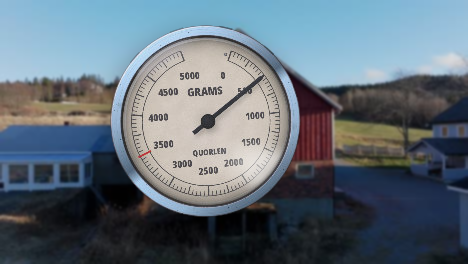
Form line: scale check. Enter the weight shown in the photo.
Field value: 500 g
